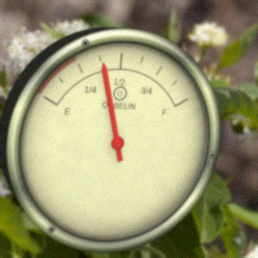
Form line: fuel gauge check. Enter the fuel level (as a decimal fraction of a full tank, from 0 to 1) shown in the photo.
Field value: 0.375
